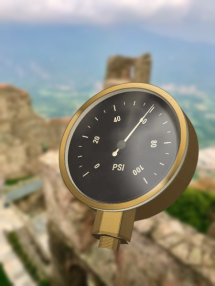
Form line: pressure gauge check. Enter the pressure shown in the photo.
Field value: 60 psi
